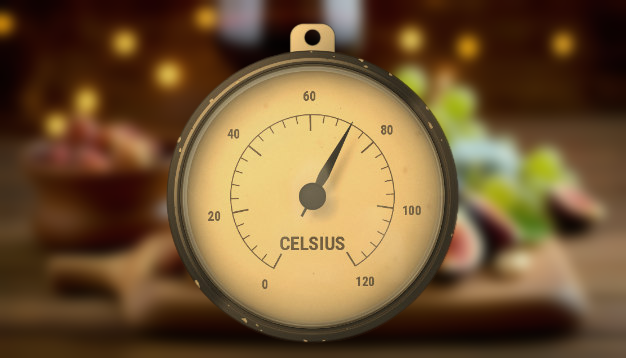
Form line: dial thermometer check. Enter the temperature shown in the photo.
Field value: 72 °C
